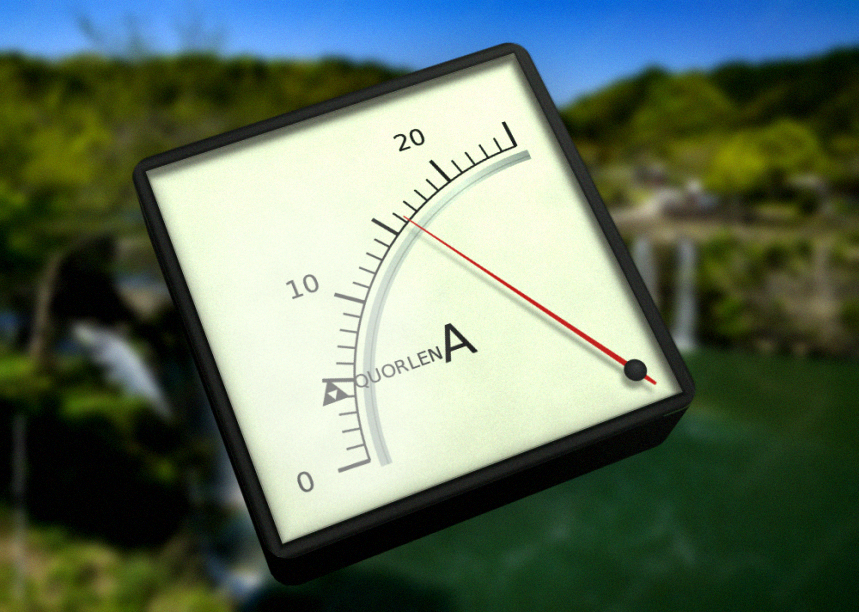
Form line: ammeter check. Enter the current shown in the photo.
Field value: 16 A
